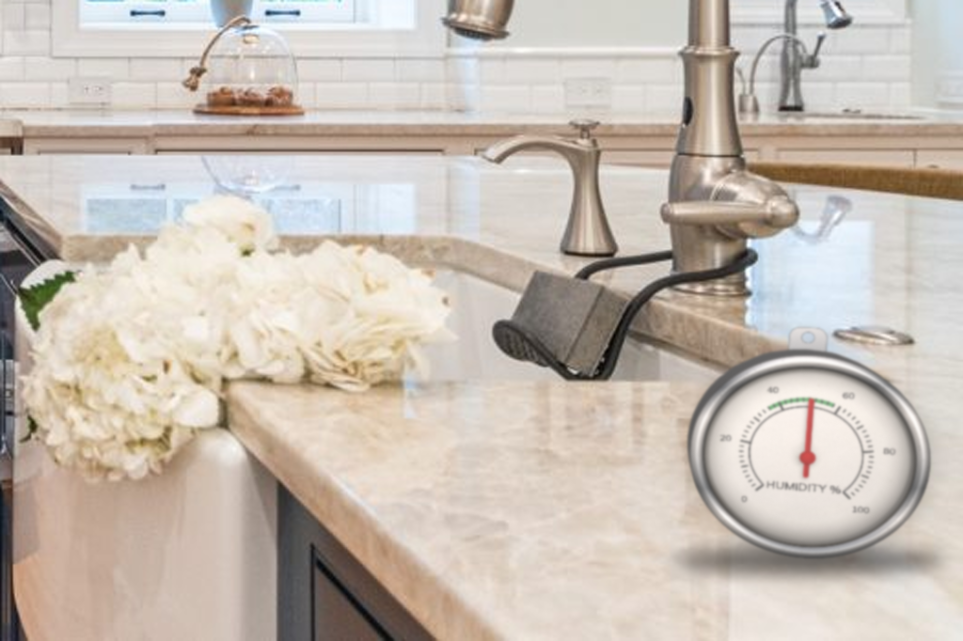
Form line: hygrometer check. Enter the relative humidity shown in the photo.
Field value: 50 %
